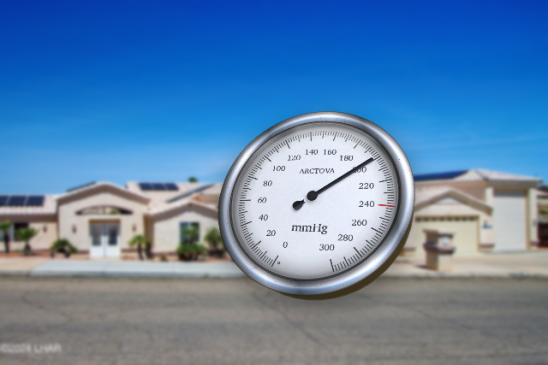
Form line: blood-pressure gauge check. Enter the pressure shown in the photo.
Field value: 200 mmHg
